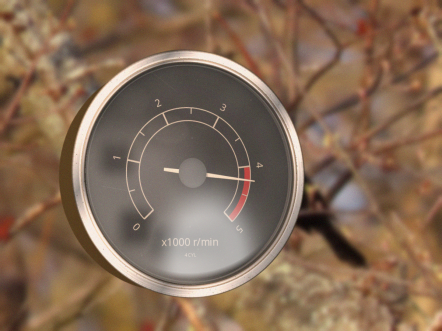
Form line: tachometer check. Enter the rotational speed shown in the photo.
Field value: 4250 rpm
